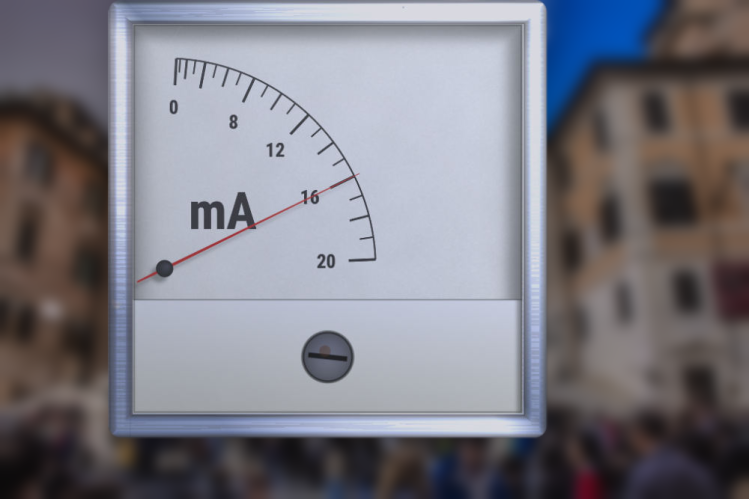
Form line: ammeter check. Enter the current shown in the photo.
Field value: 16 mA
